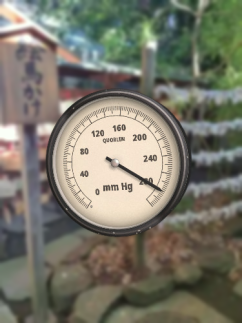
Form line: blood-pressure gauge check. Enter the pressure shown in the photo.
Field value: 280 mmHg
